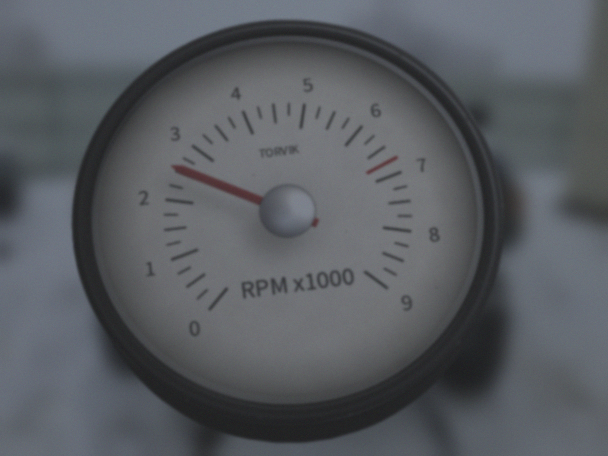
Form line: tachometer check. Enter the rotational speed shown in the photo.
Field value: 2500 rpm
